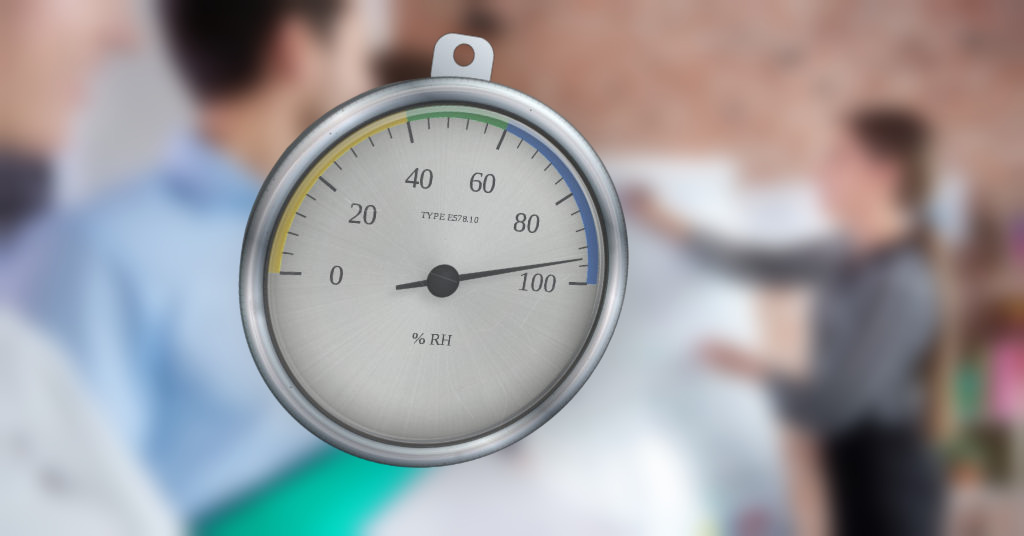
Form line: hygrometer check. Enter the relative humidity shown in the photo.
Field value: 94 %
